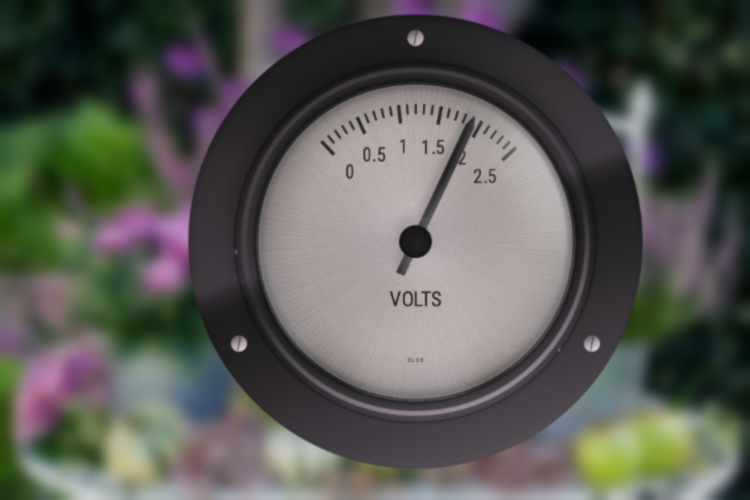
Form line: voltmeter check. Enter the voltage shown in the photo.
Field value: 1.9 V
